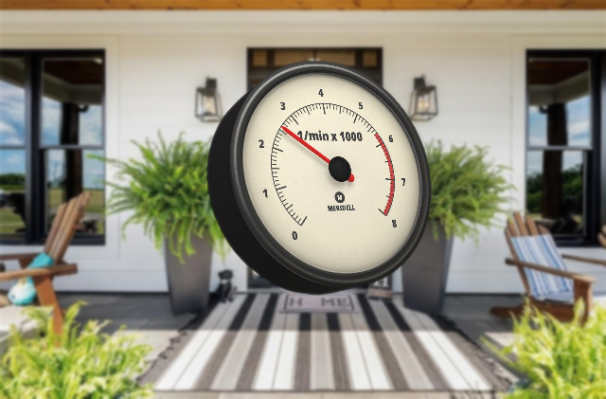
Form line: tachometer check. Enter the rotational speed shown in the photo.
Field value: 2500 rpm
